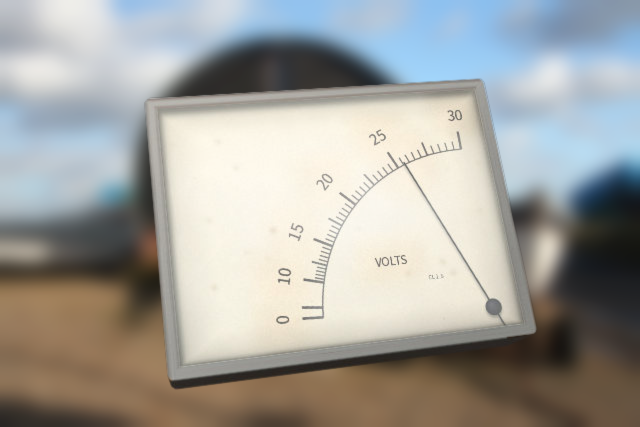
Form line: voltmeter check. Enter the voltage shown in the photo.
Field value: 25.5 V
